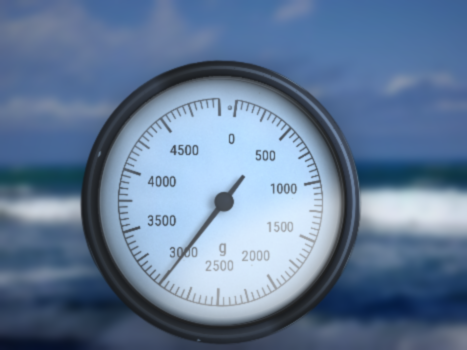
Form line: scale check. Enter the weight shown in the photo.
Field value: 3000 g
